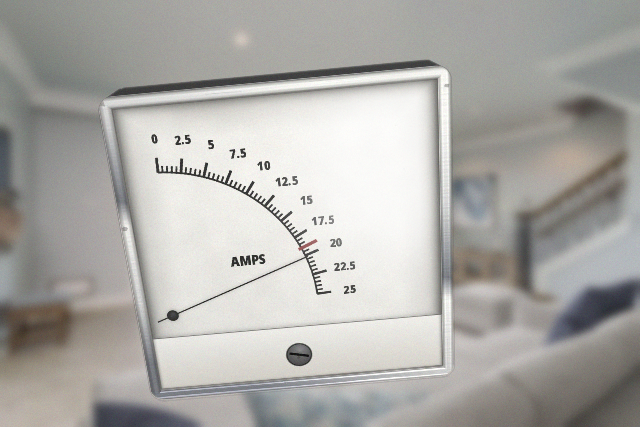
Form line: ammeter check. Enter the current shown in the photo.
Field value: 20 A
